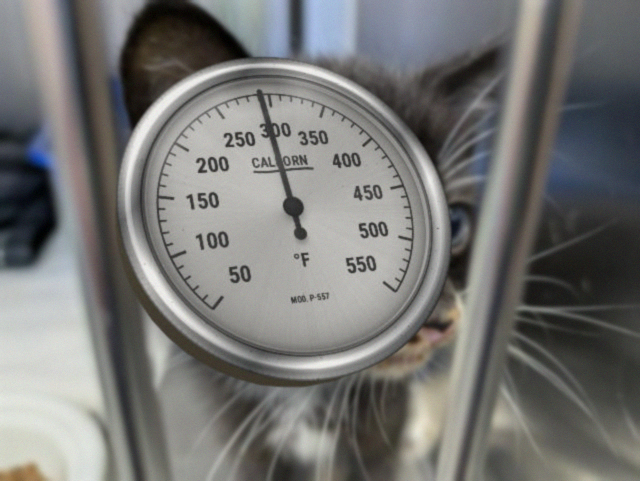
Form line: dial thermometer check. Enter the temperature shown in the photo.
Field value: 290 °F
